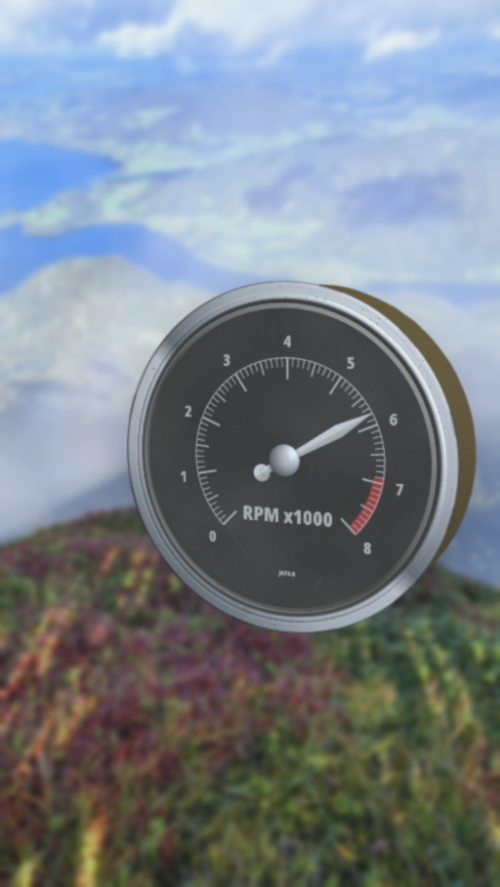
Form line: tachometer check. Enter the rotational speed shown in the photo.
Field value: 5800 rpm
